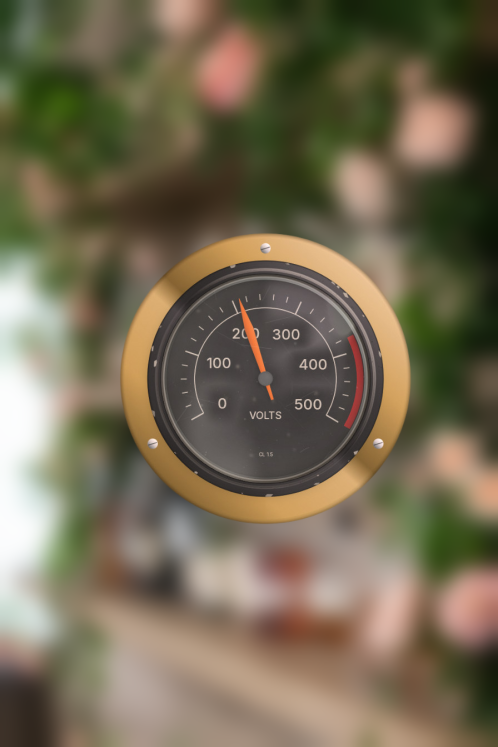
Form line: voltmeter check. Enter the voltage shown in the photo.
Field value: 210 V
